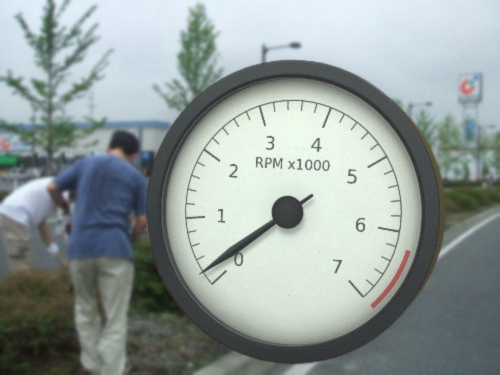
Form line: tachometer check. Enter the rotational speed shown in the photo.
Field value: 200 rpm
